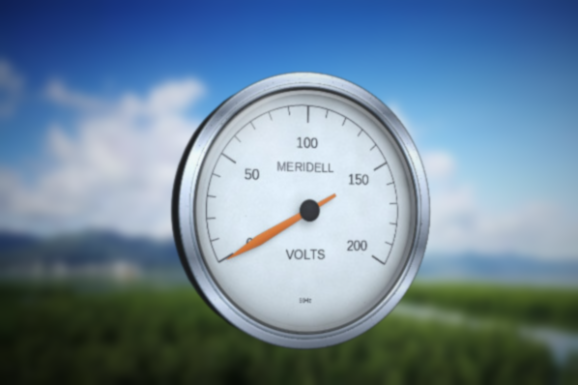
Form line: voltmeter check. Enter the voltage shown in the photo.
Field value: 0 V
